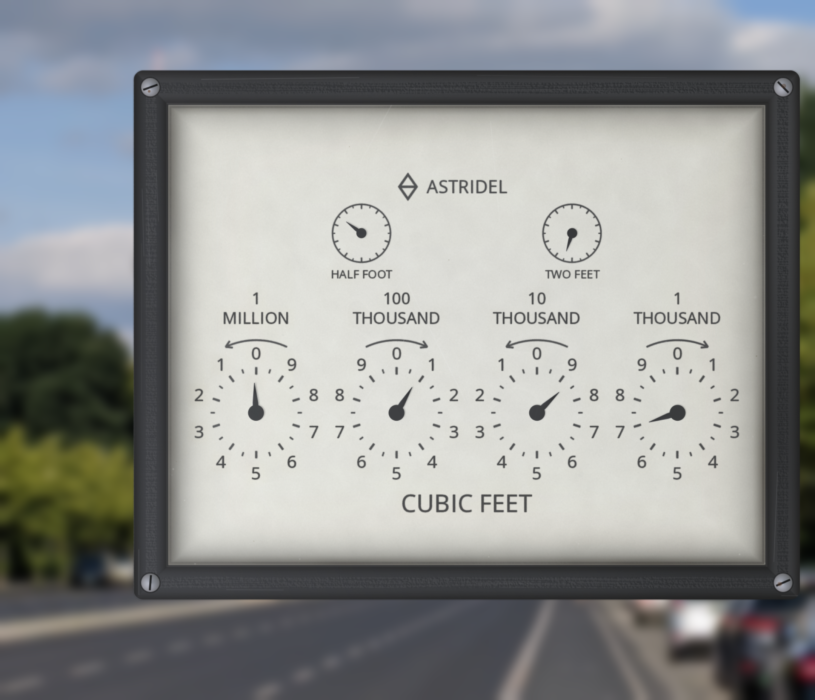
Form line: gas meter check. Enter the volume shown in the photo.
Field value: 8700 ft³
